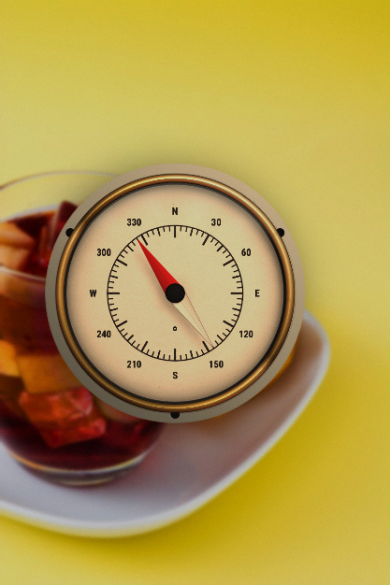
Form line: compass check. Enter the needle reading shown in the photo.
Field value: 325 °
